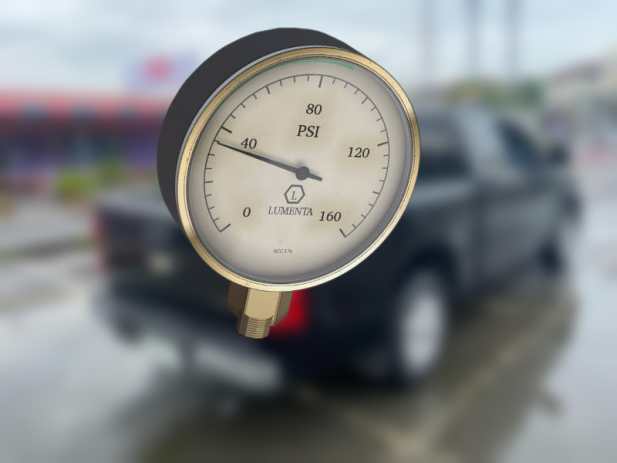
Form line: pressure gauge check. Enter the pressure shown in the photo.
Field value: 35 psi
